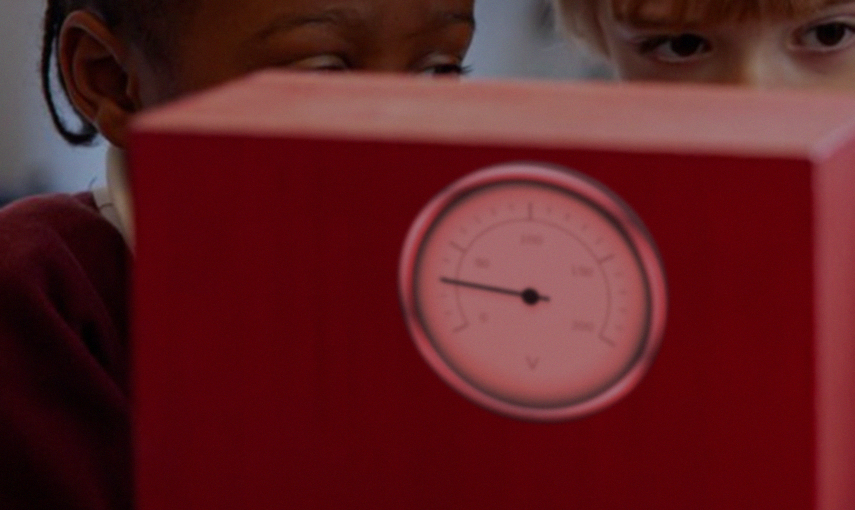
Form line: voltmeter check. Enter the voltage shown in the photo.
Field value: 30 V
